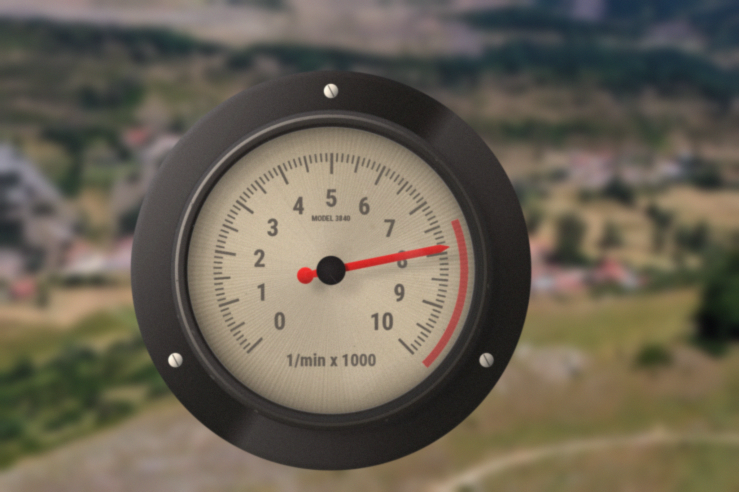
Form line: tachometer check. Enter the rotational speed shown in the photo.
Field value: 7900 rpm
